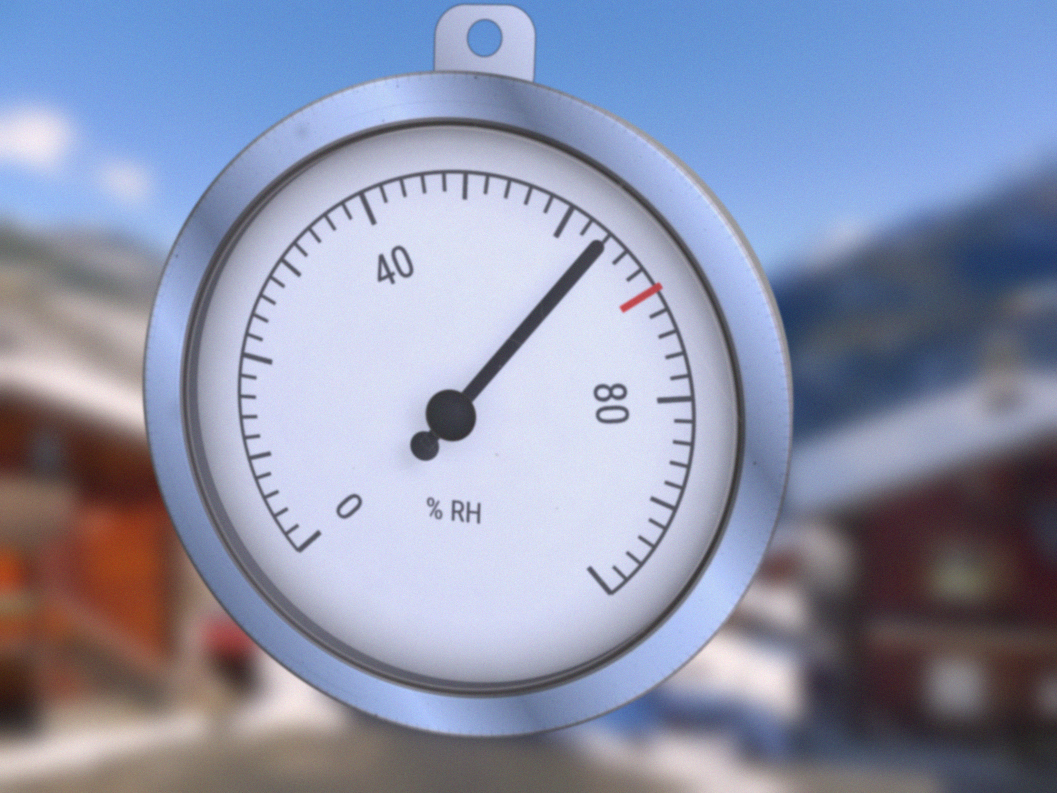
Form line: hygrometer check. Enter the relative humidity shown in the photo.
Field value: 64 %
